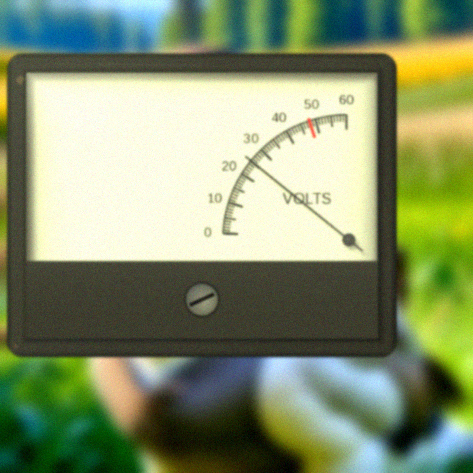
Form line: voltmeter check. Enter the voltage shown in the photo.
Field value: 25 V
